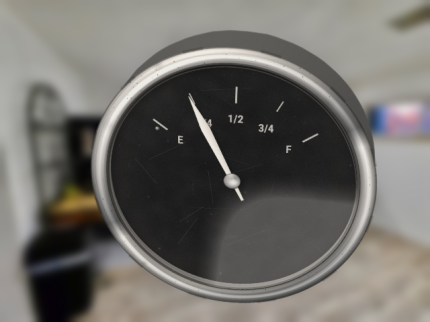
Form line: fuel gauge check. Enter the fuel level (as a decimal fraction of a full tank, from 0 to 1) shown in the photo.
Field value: 0.25
